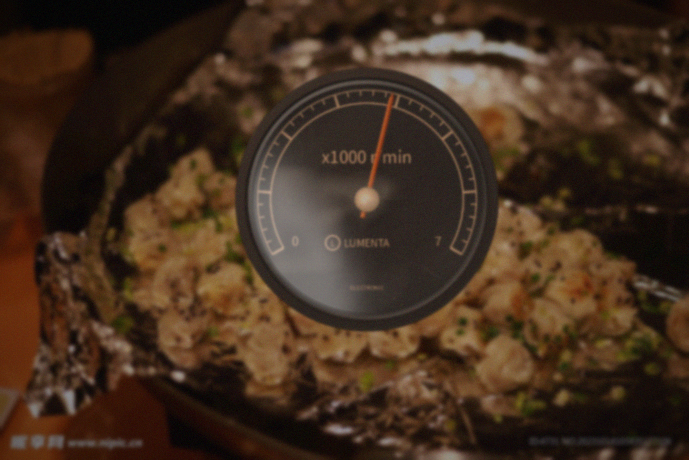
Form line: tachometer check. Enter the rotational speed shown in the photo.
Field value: 3900 rpm
